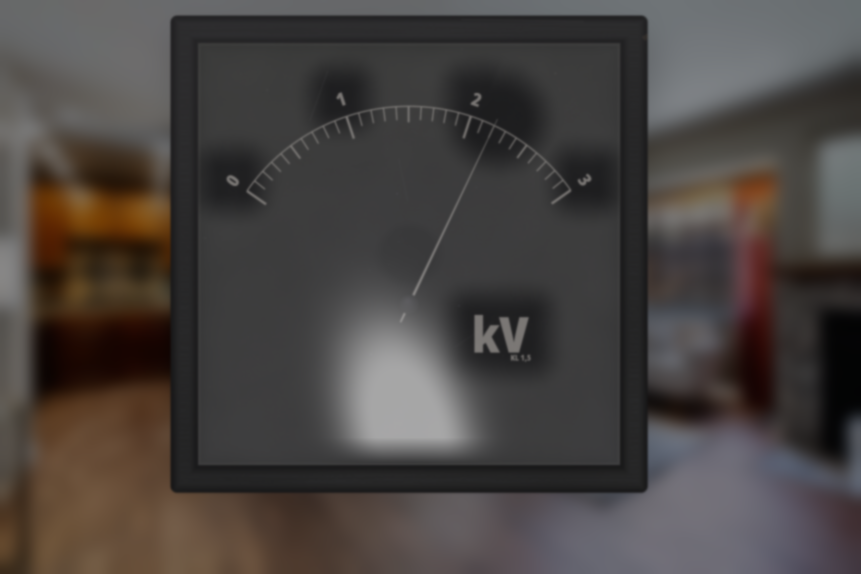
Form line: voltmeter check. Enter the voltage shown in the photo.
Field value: 2.2 kV
